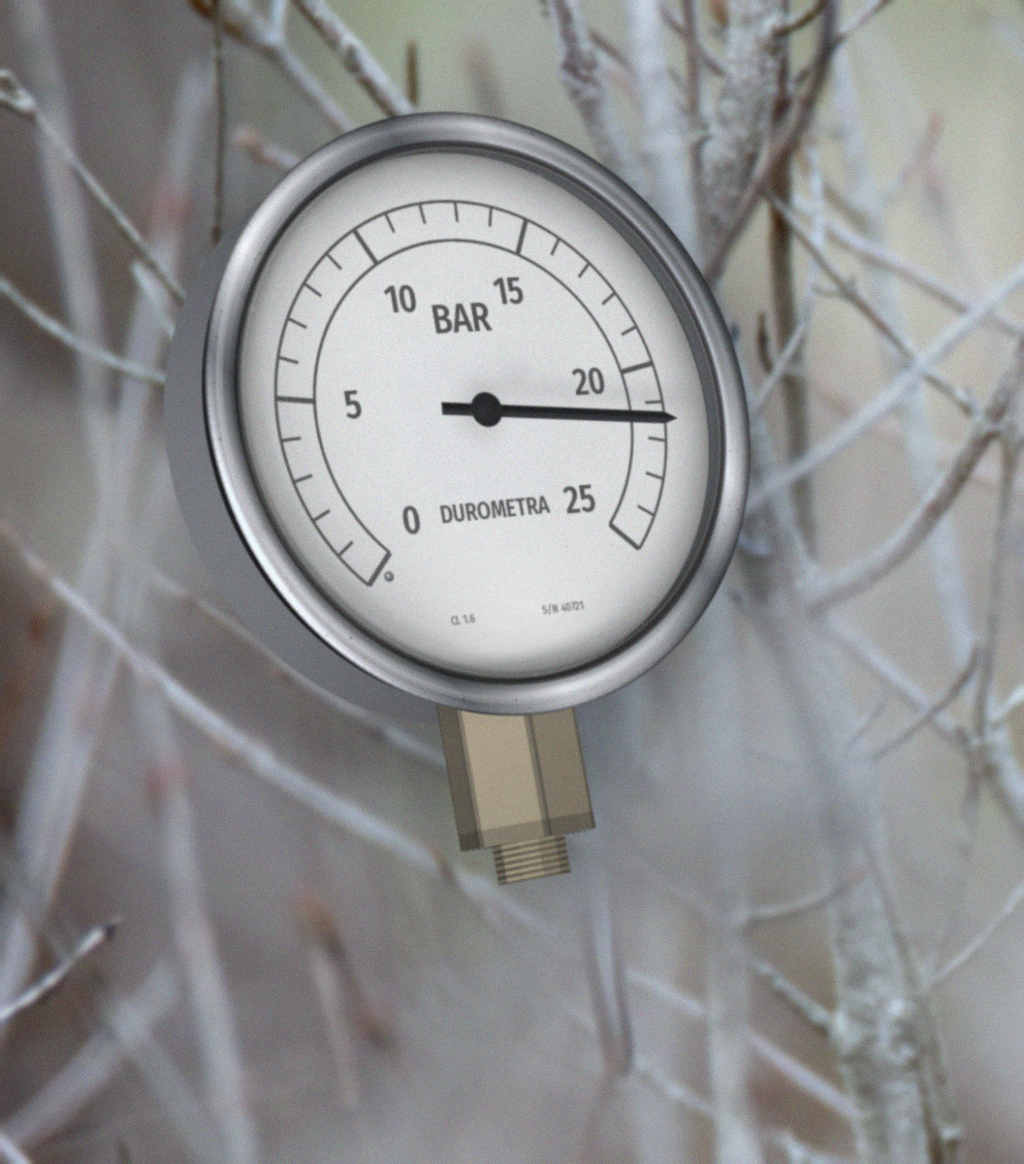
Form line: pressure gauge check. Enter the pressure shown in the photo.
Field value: 21.5 bar
